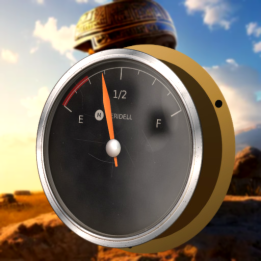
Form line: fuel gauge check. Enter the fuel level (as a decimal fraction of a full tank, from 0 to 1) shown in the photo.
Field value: 0.375
